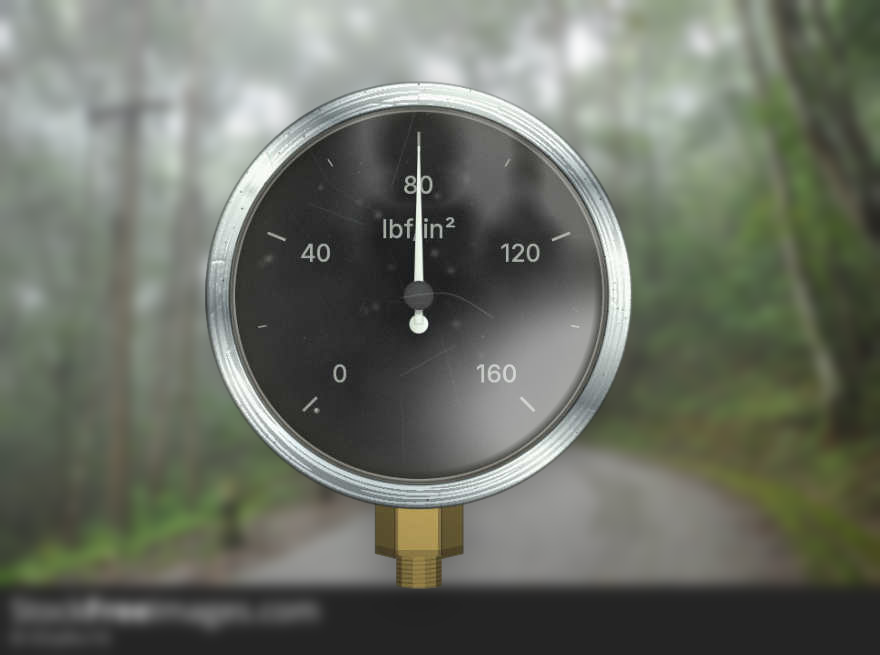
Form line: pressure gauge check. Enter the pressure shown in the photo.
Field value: 80 psi
